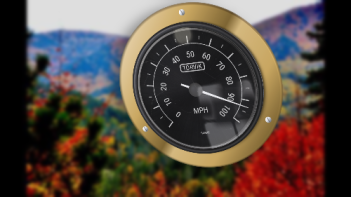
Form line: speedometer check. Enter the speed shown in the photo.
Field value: 92.5 mph
